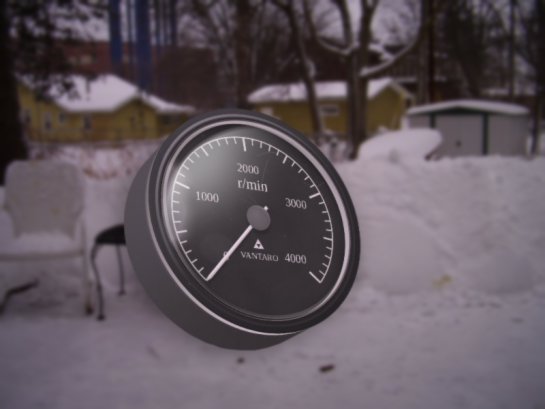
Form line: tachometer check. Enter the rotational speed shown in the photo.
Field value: 0 rpm
